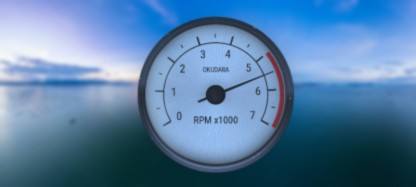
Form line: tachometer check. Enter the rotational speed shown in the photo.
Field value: 5500 rpm
